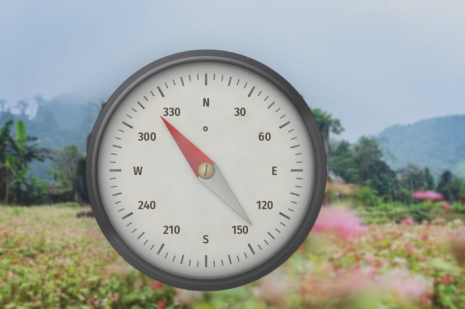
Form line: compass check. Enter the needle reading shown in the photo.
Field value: 320 °
